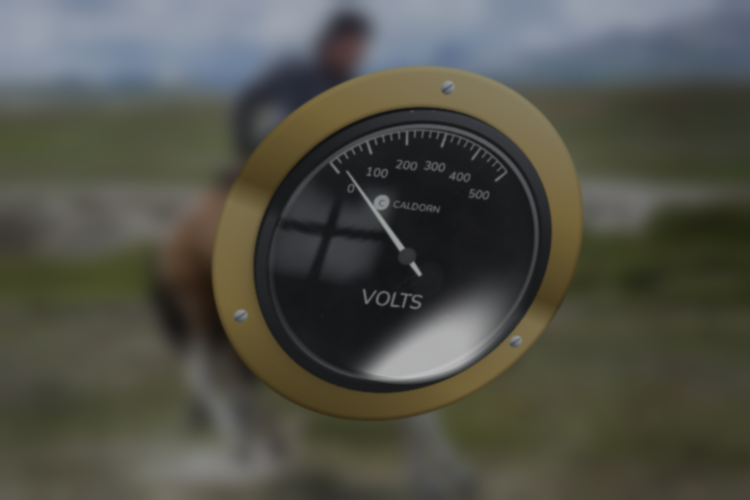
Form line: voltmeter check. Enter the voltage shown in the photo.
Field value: 20 V
